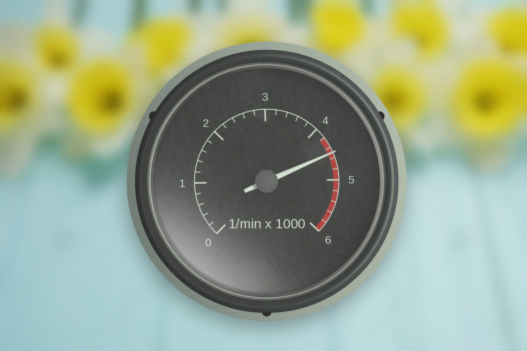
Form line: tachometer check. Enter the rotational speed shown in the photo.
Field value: 4500 rpm
